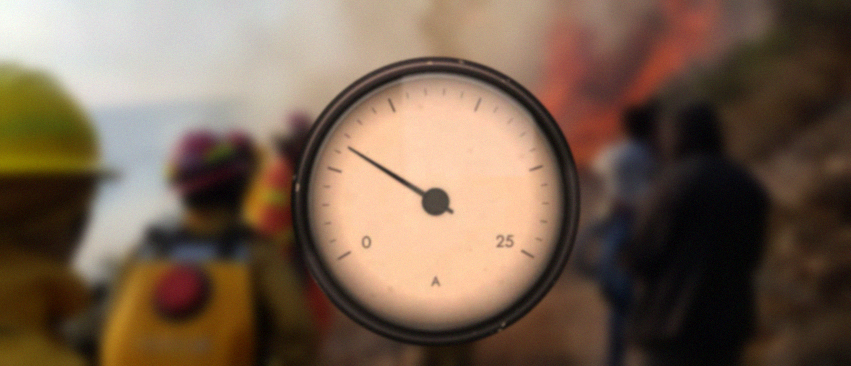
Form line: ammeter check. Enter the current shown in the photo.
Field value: 6.5 A
